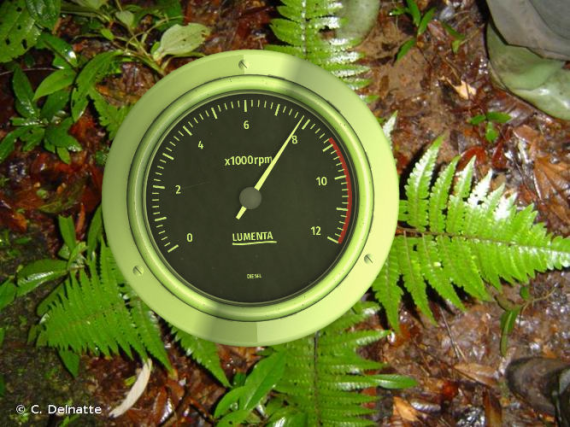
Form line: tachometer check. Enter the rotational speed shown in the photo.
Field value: 7800 rpm
